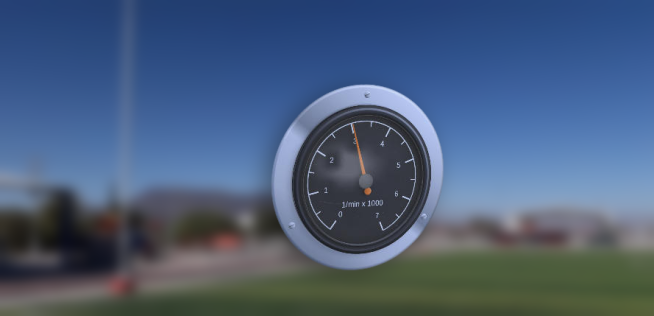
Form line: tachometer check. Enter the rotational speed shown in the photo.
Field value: 3000 rpm
